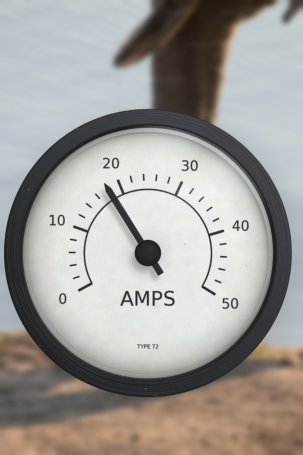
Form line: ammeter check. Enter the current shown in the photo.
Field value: 18 A
